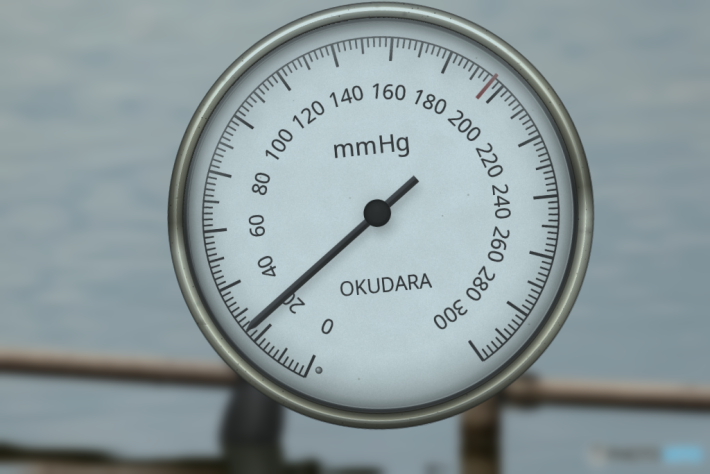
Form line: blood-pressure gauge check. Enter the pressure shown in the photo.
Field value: 24 mmHg
